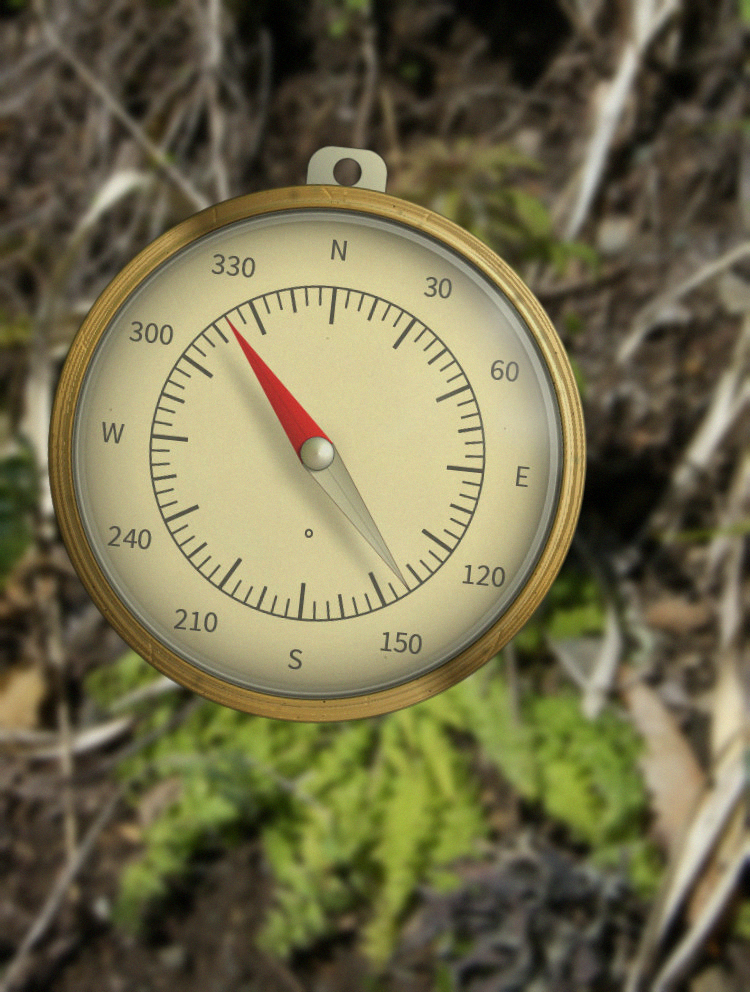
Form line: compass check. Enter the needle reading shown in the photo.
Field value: 320 °
